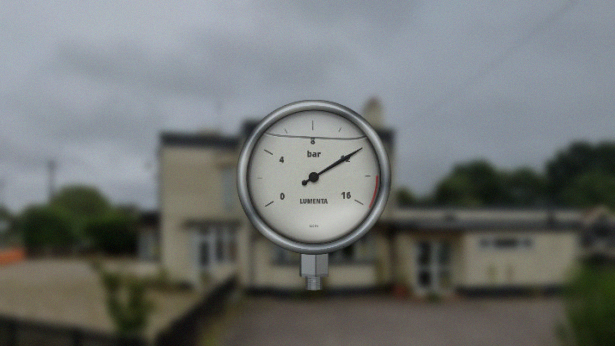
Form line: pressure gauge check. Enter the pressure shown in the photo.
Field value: 12 bar
